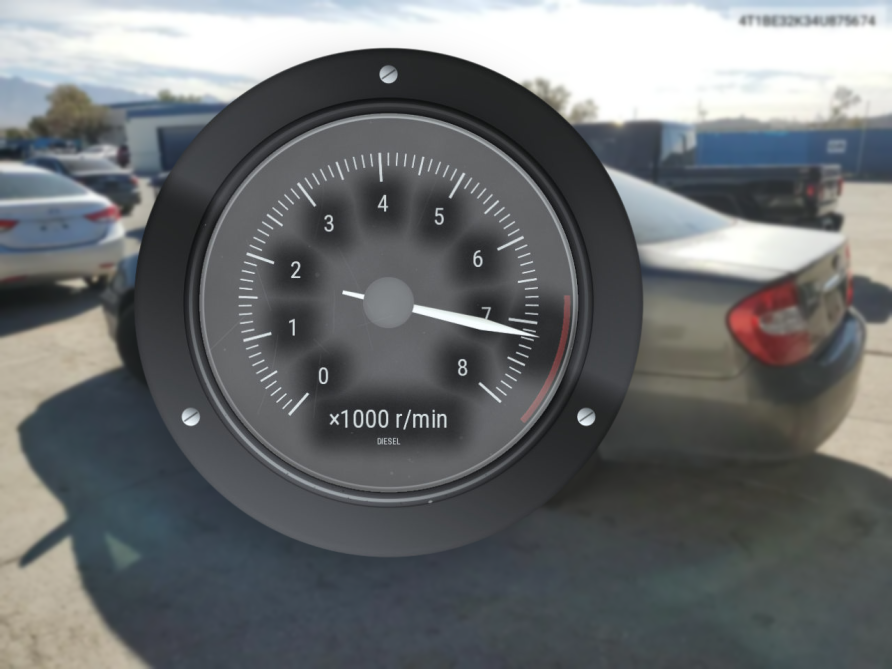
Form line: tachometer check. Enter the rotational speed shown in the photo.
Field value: 7150 rpm
